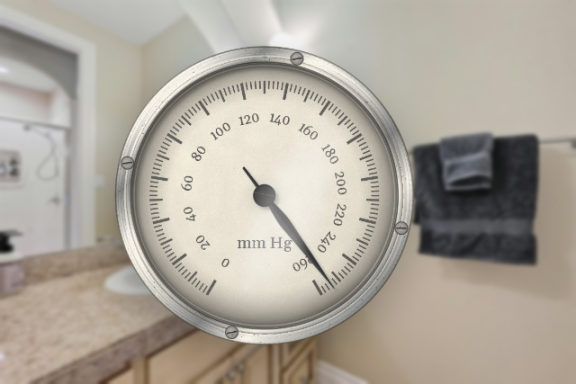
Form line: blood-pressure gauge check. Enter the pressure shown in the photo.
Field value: 254 mmHg
